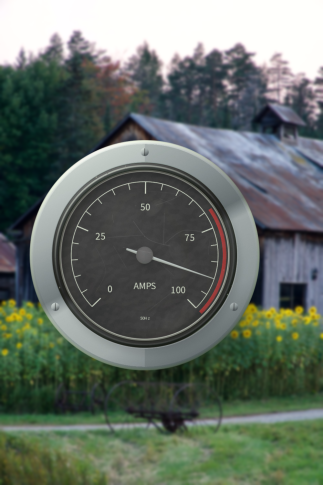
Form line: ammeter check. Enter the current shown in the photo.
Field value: 90 A
